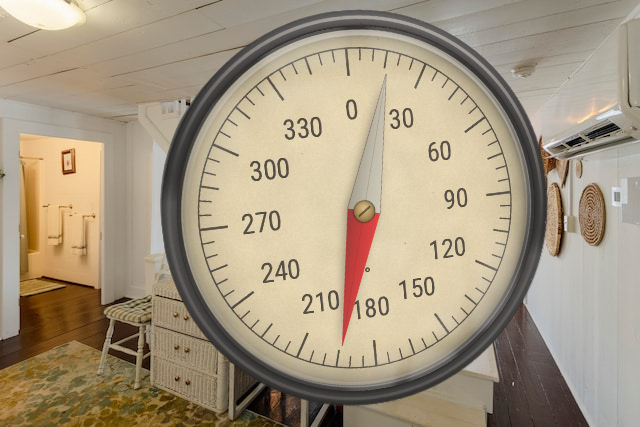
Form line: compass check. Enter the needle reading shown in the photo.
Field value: 195 °
